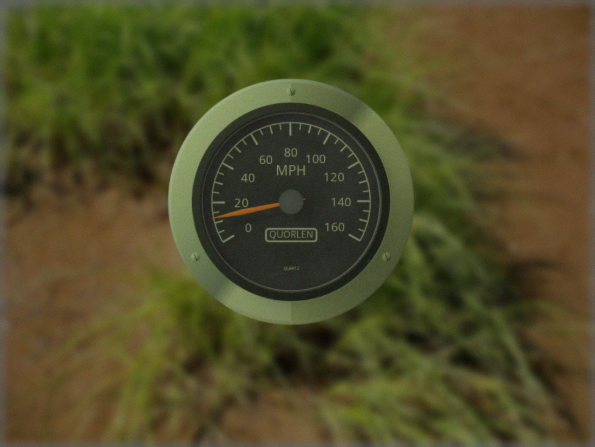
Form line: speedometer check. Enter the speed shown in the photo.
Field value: 12.5 mph
